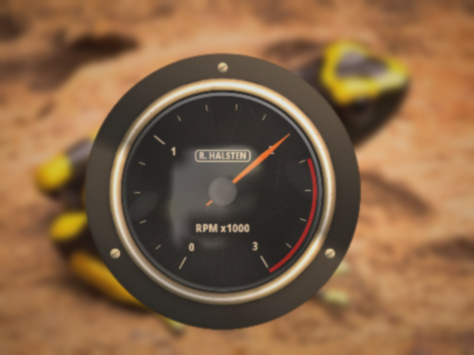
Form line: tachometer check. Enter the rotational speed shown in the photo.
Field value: 2000 rpm
